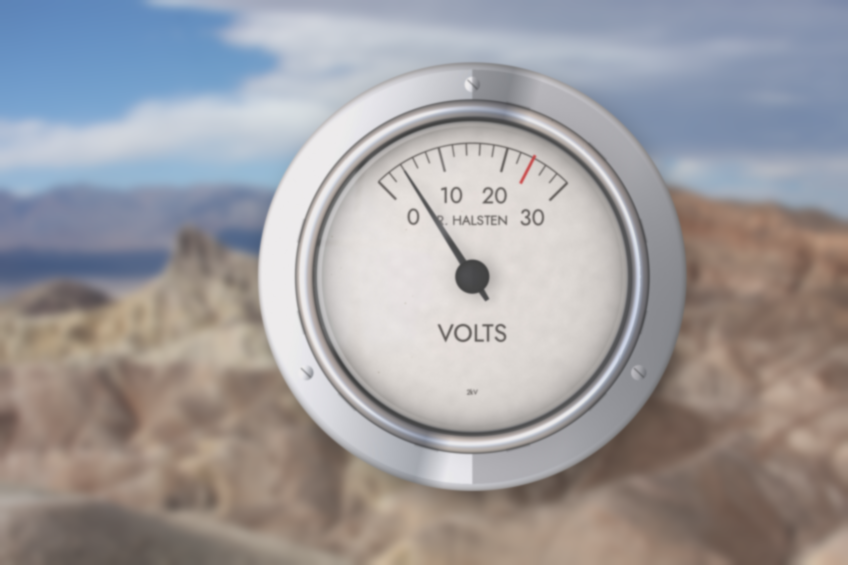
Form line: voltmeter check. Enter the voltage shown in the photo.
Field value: 4 V
